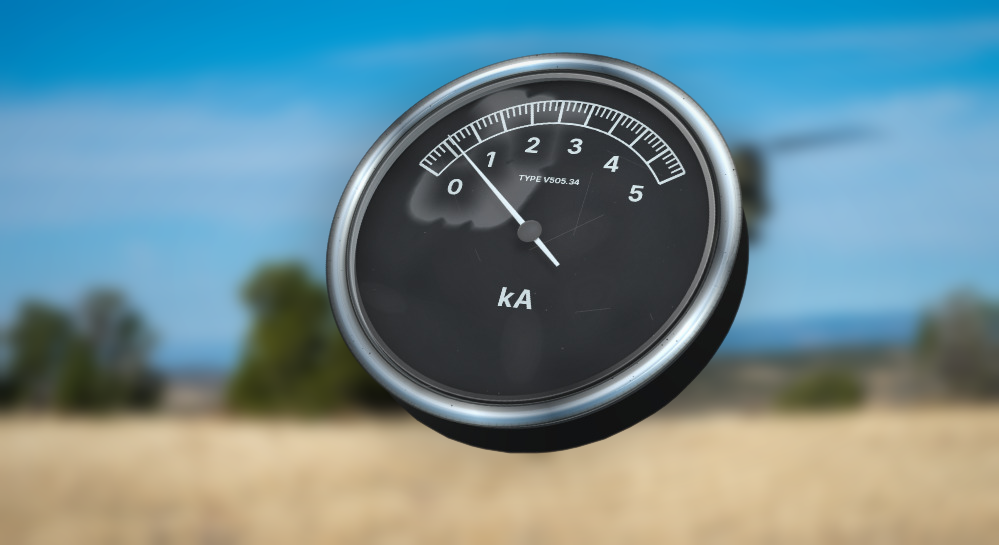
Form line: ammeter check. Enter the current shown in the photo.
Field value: 0.6 kA
